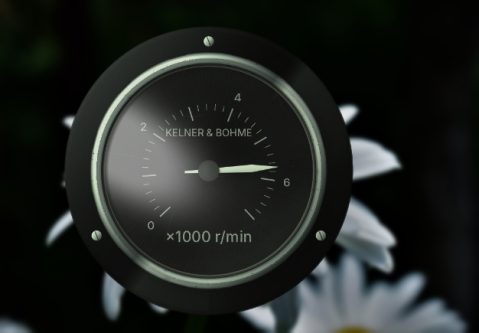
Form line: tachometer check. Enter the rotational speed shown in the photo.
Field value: 5700 rpm
